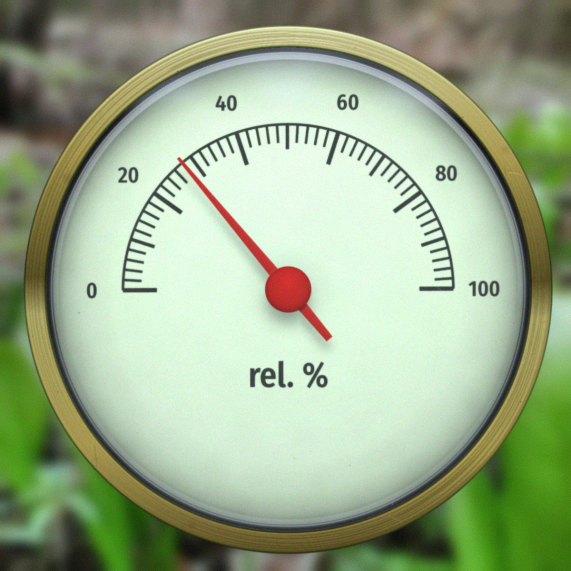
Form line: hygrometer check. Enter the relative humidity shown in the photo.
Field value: 28 %
